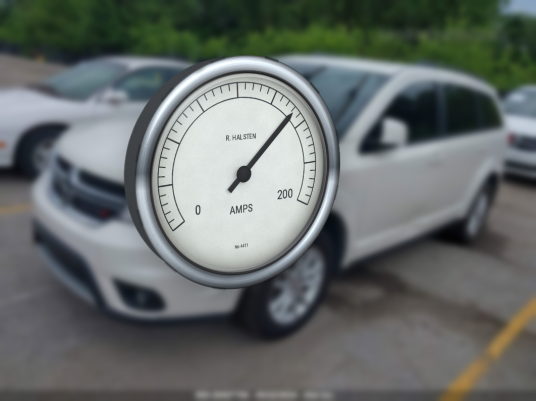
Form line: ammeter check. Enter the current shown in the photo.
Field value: 140 A
